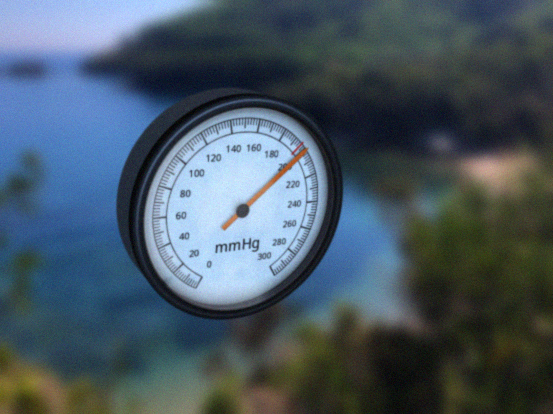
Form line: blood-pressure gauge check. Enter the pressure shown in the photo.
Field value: 200 mmHg
